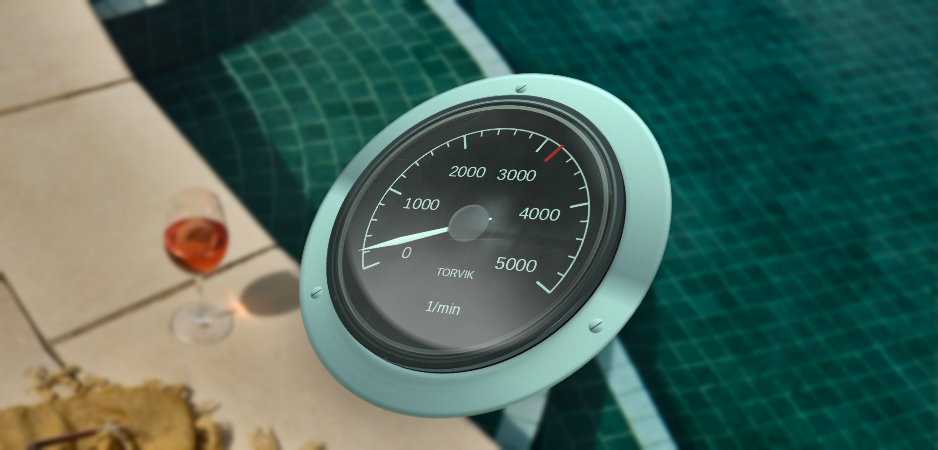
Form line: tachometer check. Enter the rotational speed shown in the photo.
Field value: 200 rpm
